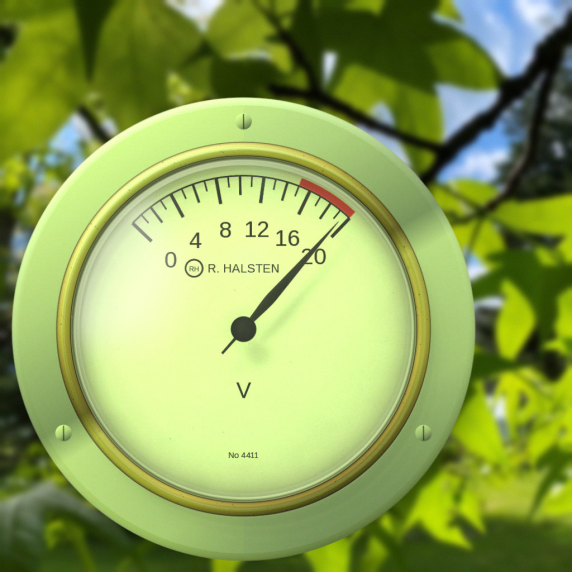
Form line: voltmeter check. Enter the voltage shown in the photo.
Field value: 19.5 V
